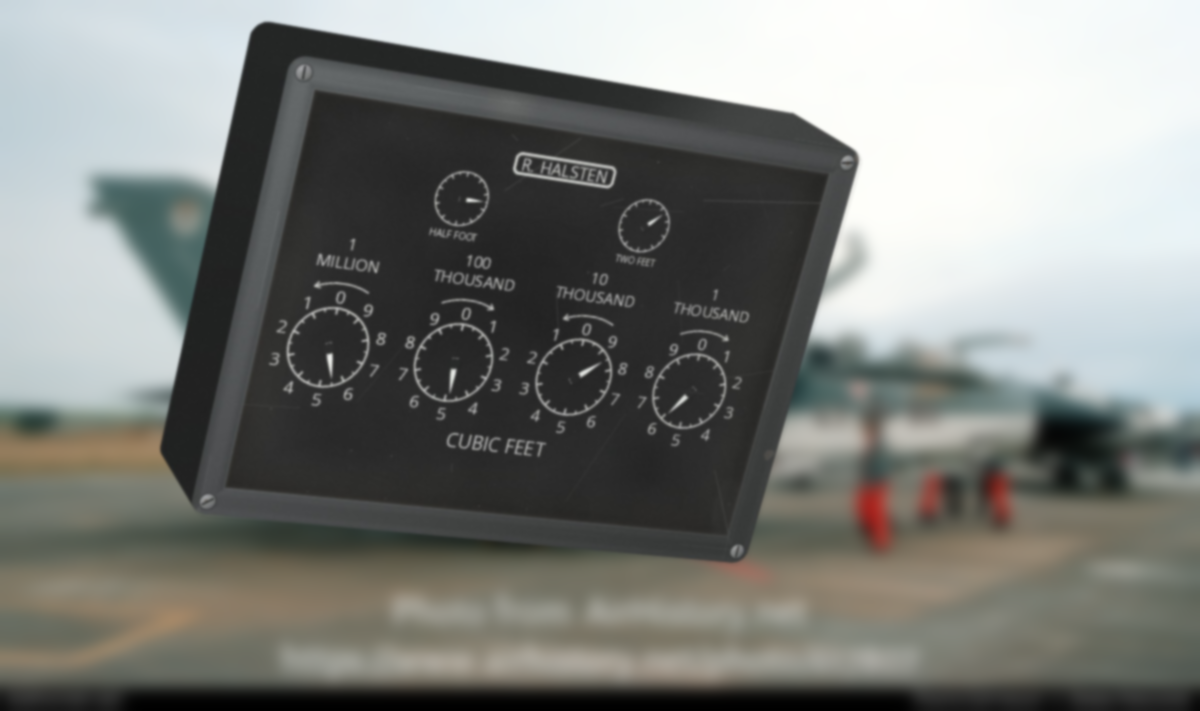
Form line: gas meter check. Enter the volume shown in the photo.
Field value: 548600 ft³
